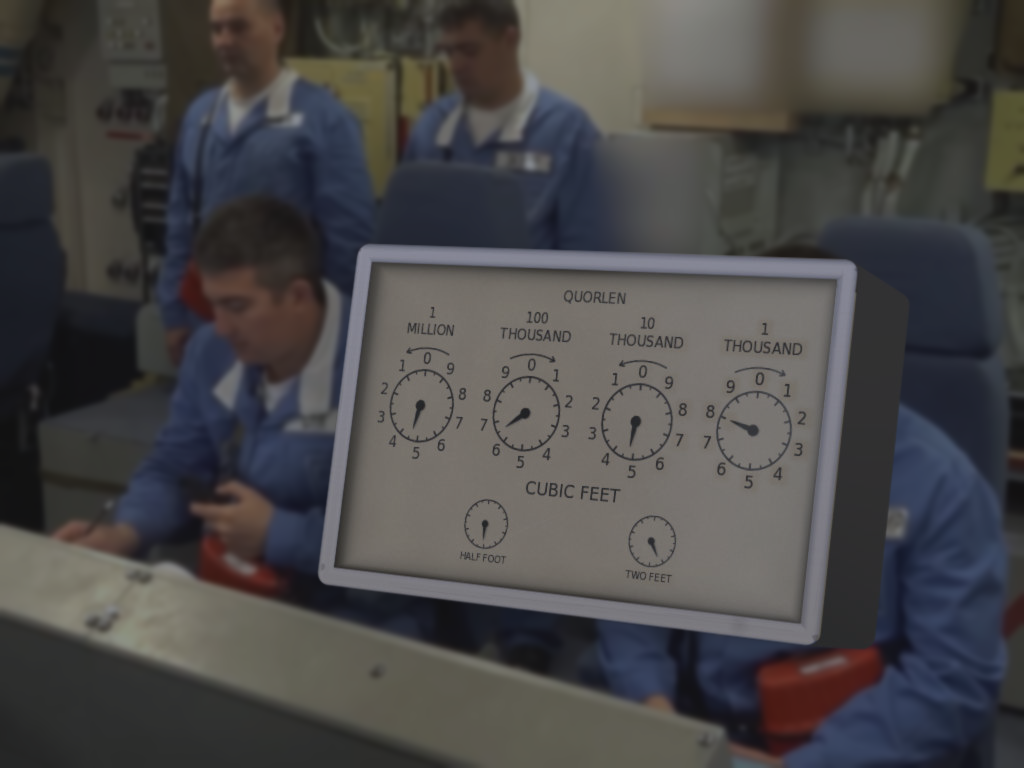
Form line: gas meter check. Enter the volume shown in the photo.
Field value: 464800 ft³
